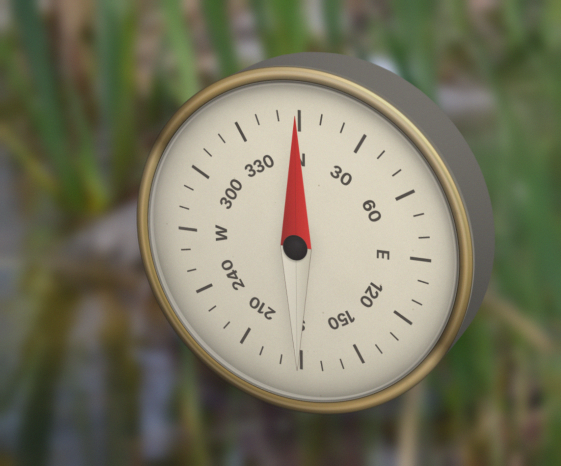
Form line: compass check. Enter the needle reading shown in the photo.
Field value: 0 °
